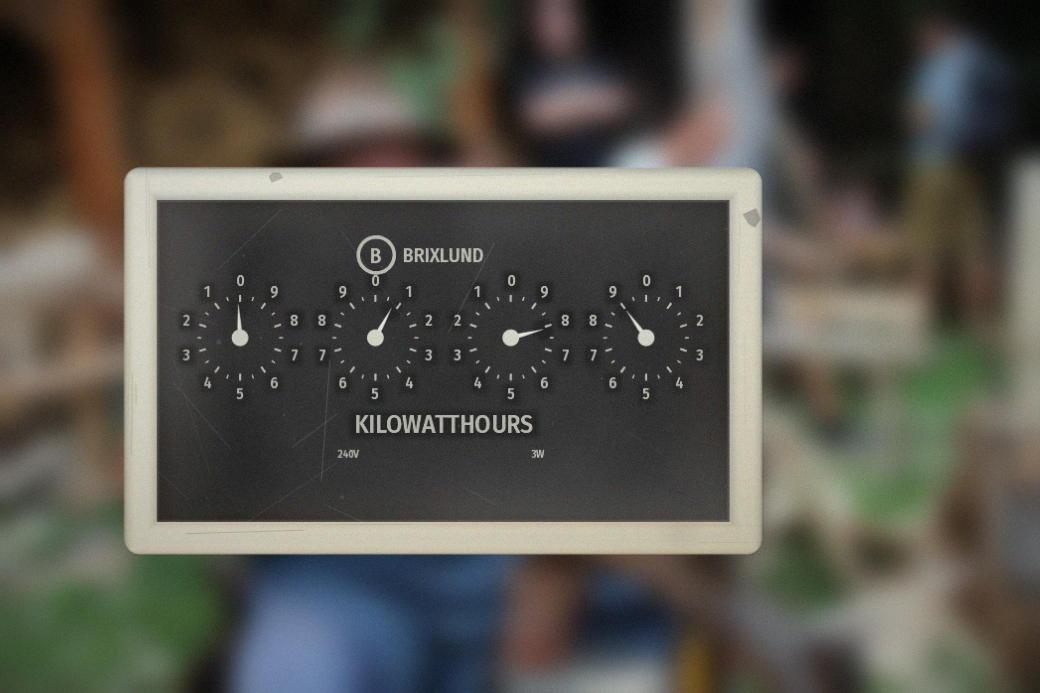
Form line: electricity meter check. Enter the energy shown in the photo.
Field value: 79 kWh
